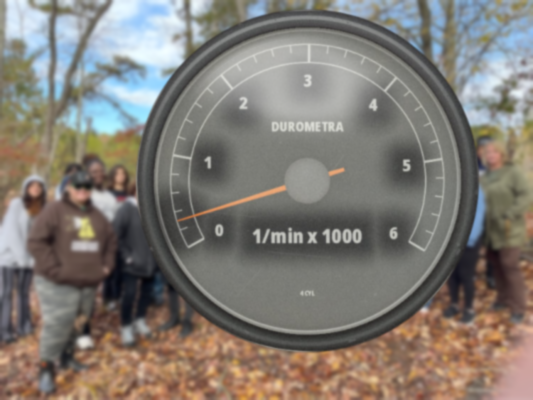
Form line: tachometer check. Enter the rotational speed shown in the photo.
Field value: 300 rpm
